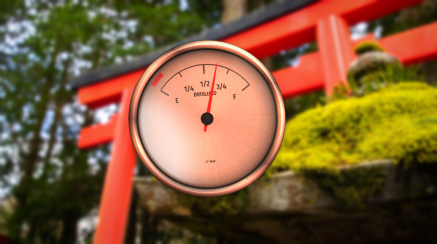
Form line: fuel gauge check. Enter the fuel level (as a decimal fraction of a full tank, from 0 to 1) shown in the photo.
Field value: 0.625
